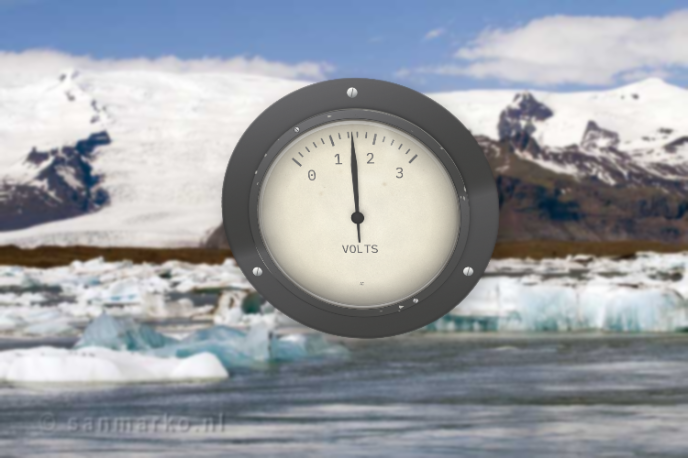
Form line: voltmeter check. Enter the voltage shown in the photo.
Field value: 1.5 V
